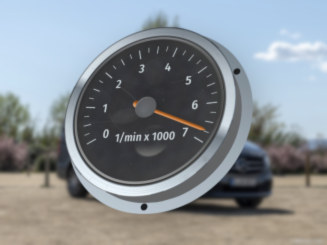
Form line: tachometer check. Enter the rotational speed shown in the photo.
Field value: 6750 rpm
